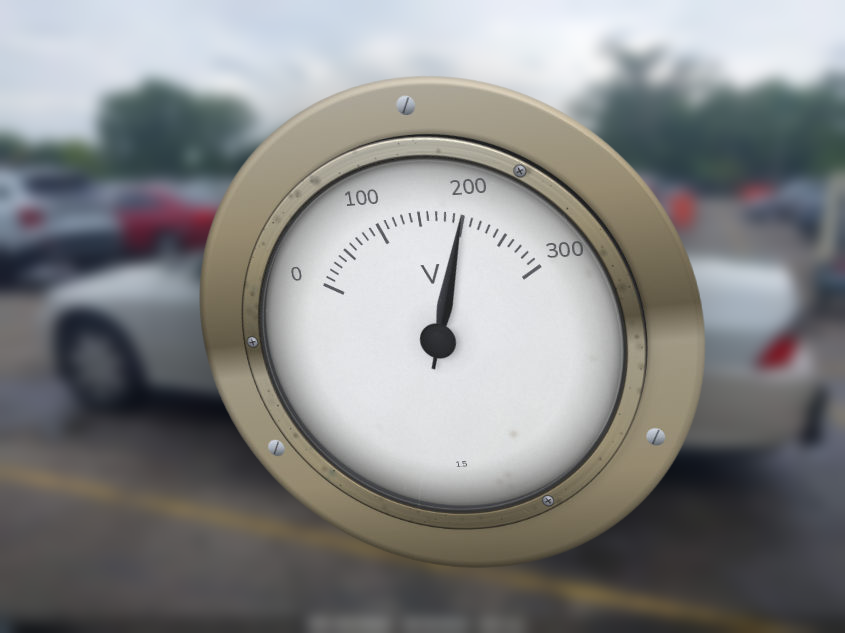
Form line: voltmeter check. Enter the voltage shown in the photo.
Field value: 200 V
